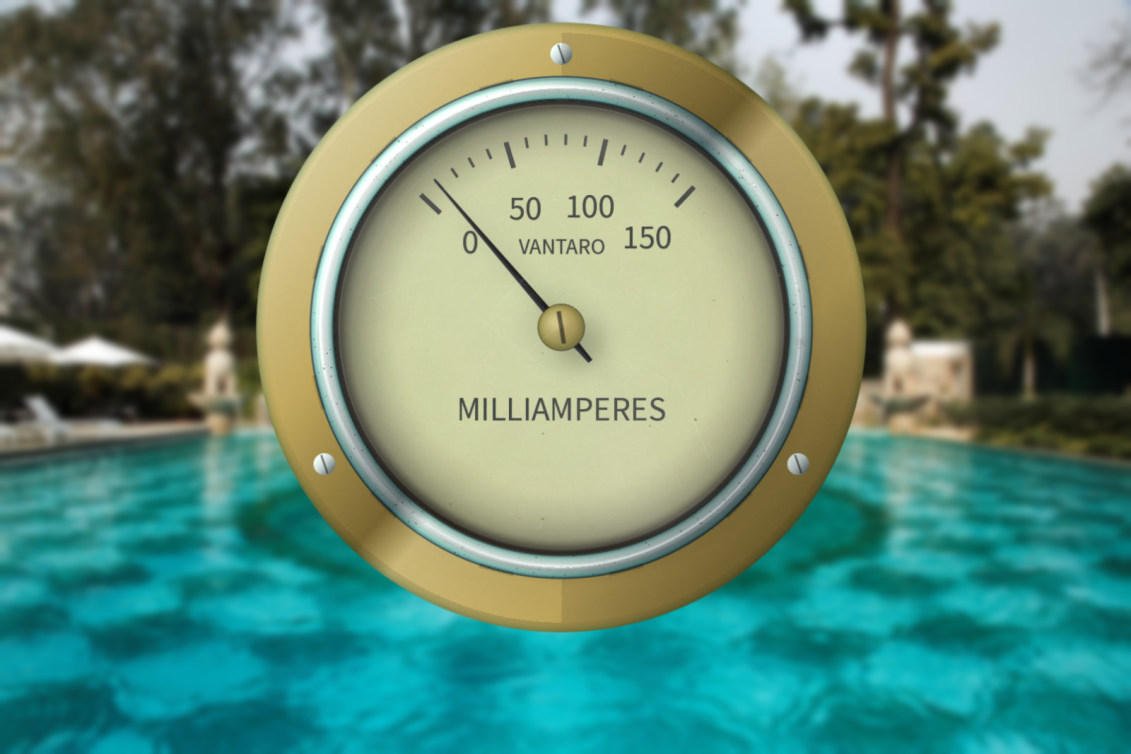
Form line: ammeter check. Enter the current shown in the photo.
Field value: 10 mA
